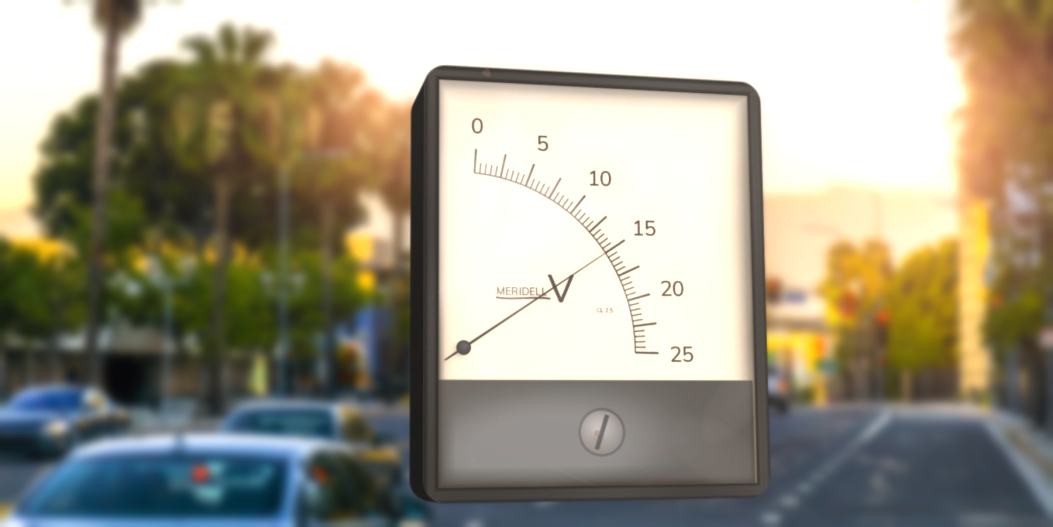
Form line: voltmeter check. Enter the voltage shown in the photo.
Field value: 15 V
